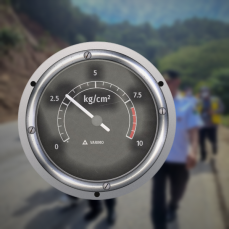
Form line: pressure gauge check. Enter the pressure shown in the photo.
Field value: 3 kg/cm²
